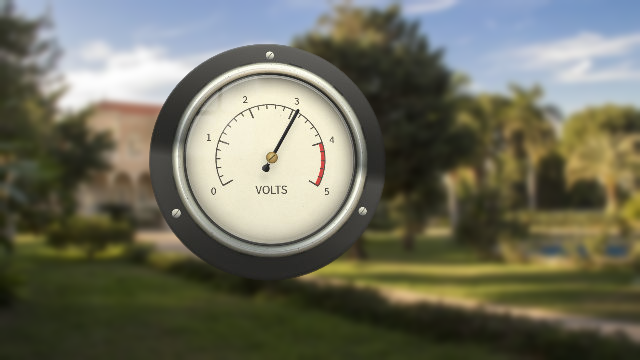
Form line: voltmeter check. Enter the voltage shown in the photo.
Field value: 3.1 V
